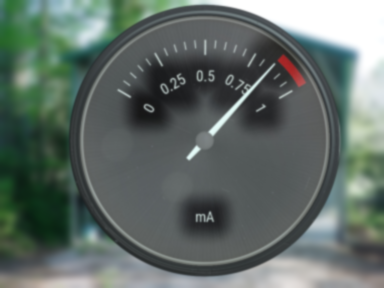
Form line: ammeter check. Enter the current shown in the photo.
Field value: 0.85 mA
